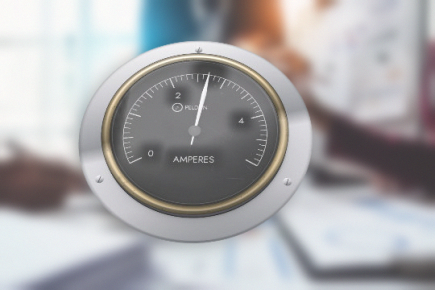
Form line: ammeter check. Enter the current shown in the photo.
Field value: 2.7 A
